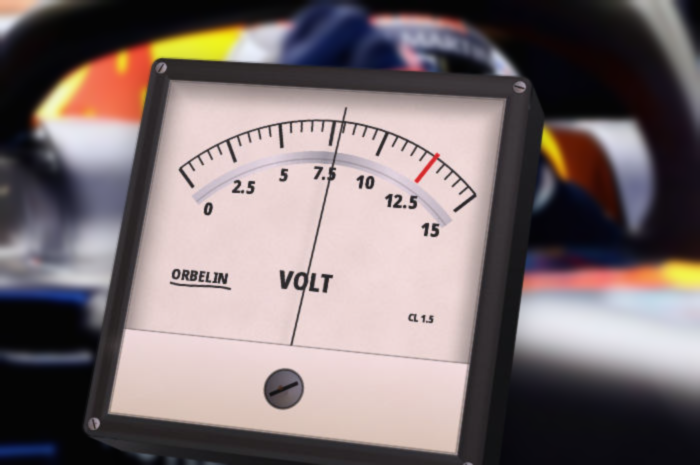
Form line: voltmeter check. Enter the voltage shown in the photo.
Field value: 8 V
